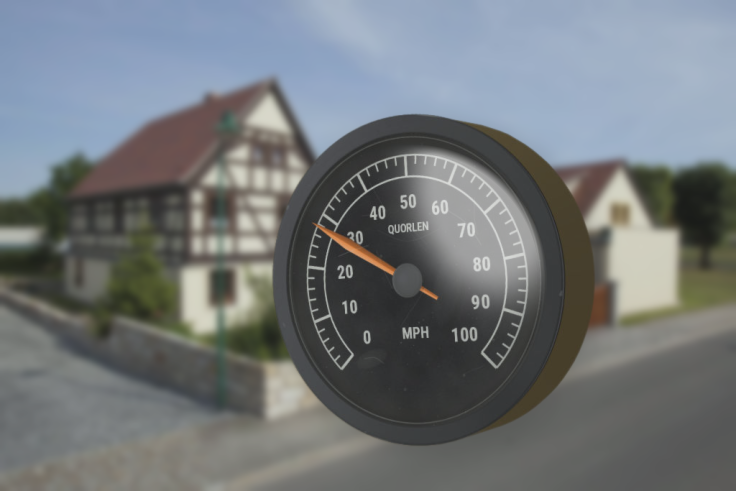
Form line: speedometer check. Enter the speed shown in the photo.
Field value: 28 mph
